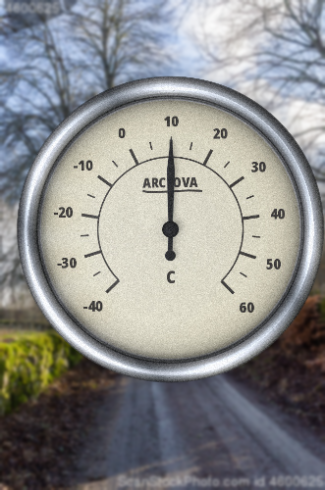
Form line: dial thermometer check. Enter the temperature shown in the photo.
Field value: 10 °C
